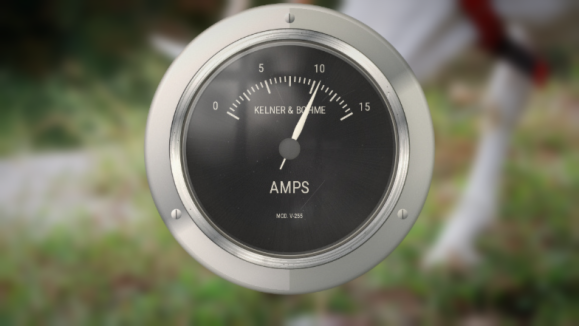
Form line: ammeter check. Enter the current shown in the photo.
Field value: 10.5 A
